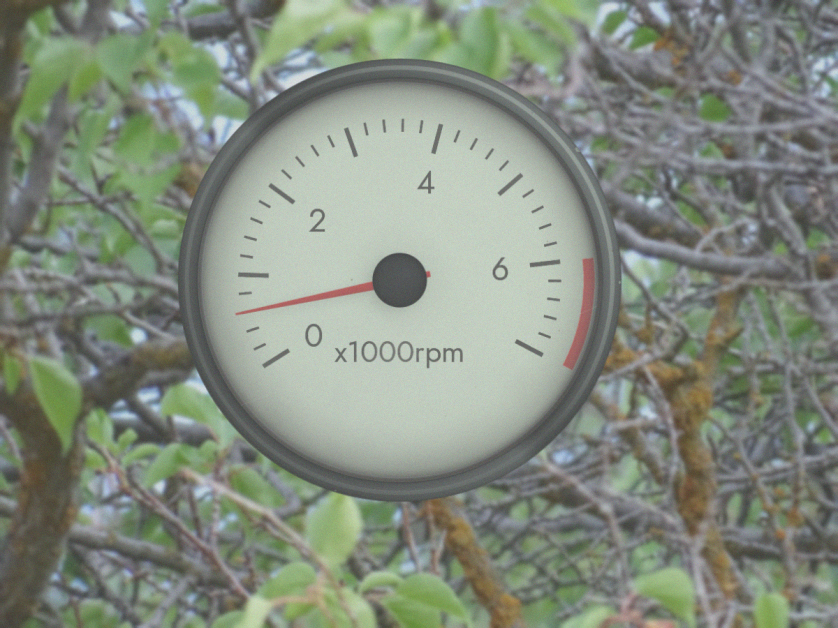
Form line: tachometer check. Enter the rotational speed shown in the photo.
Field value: 600 rpm
